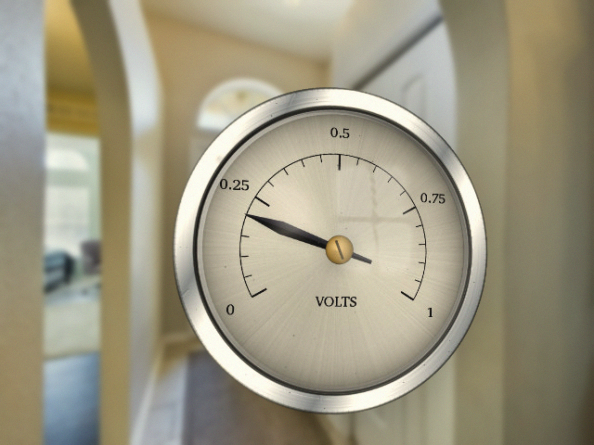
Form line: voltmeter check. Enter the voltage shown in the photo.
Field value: 0.2 V
